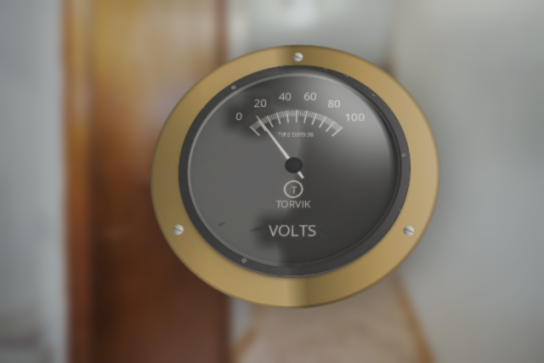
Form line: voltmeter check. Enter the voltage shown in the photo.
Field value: 10 V
